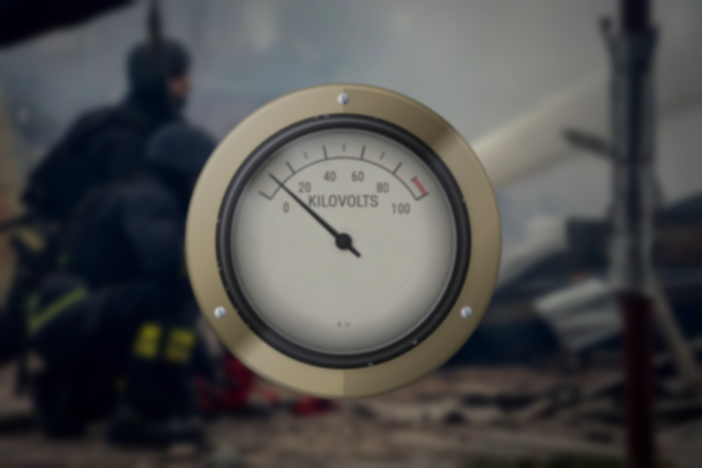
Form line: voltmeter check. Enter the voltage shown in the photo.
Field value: 10 kV
